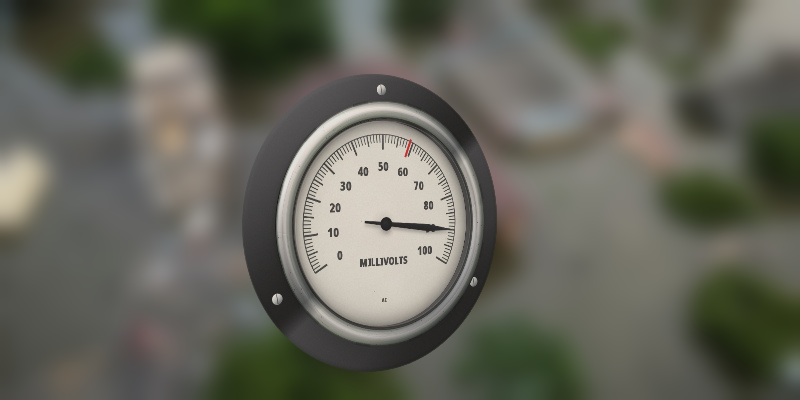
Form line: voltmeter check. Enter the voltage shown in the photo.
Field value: 90 mV
